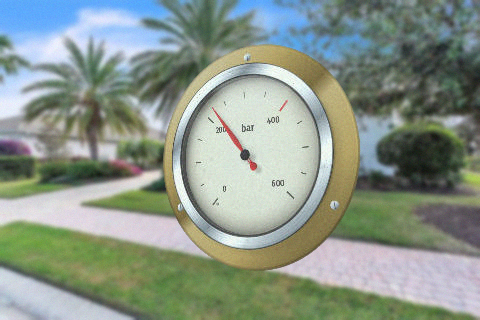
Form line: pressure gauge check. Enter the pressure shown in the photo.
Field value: 225 bar
